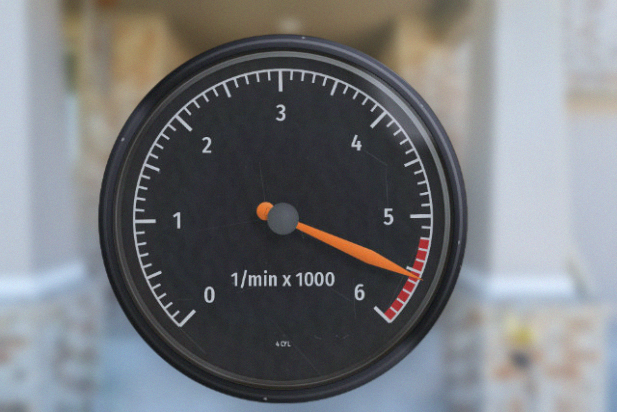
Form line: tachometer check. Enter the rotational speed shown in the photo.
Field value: 5550 rpm
